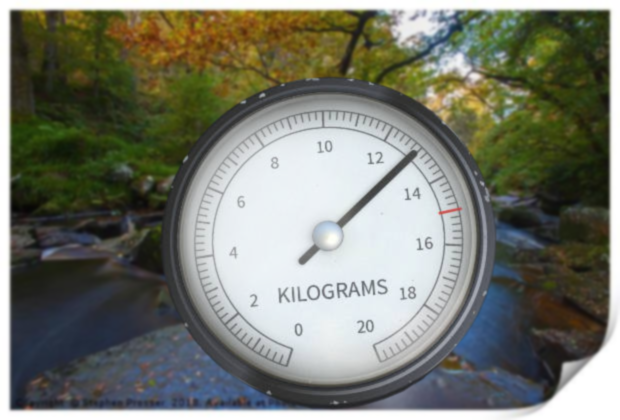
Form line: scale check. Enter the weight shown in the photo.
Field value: 13 kg
